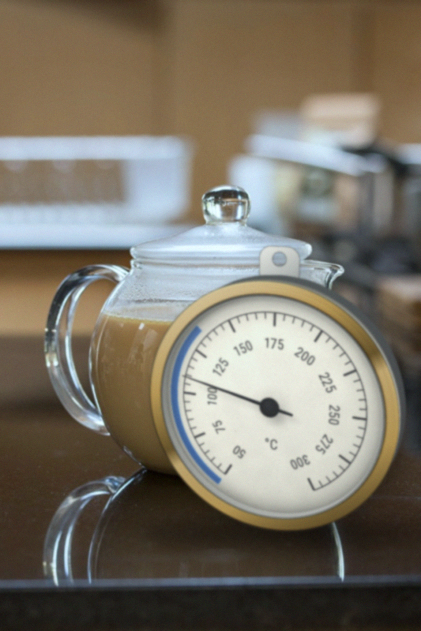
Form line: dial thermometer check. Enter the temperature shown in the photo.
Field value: 110 °C
